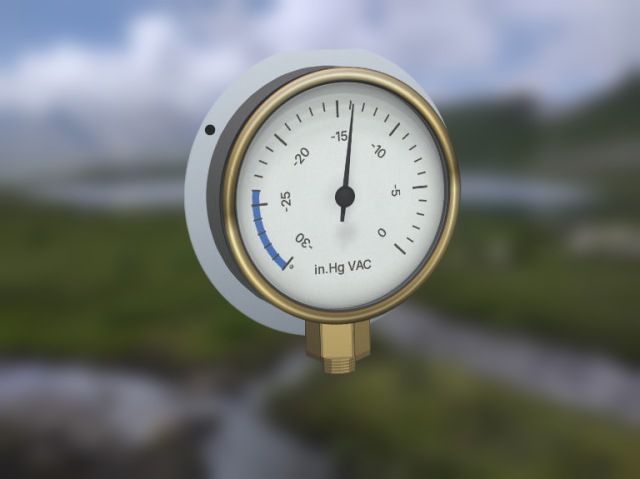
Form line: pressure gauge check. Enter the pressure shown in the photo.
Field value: -14 inHg
